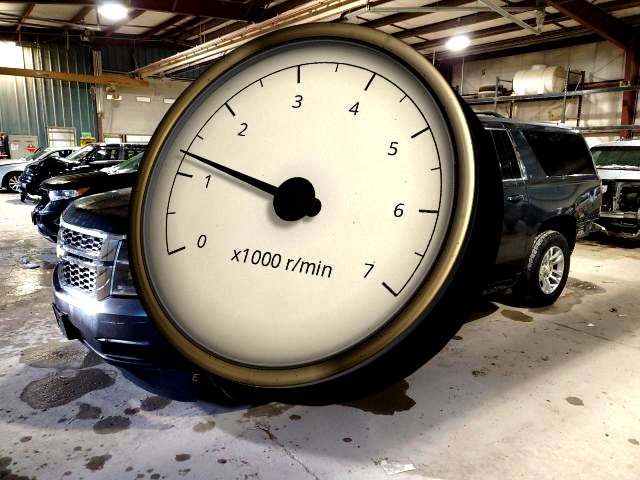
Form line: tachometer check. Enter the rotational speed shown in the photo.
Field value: 1250 rpm
